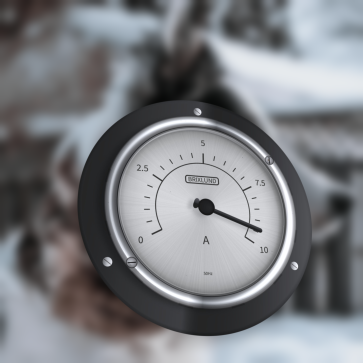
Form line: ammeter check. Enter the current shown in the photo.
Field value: 9.5 A
